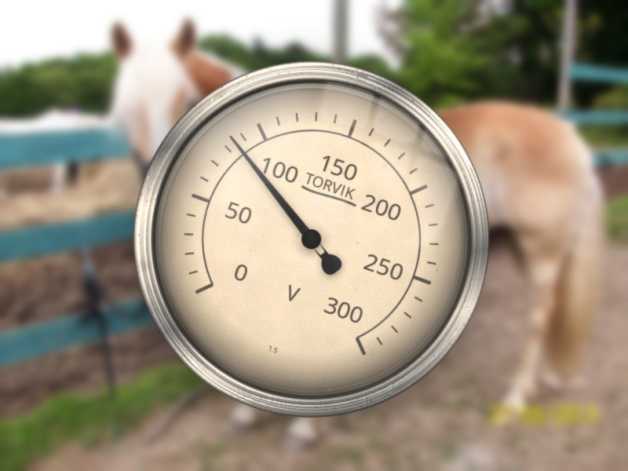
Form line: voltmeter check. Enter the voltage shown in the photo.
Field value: 85 V
